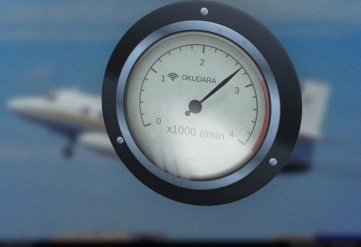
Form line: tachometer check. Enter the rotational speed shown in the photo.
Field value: 2700 rpm
